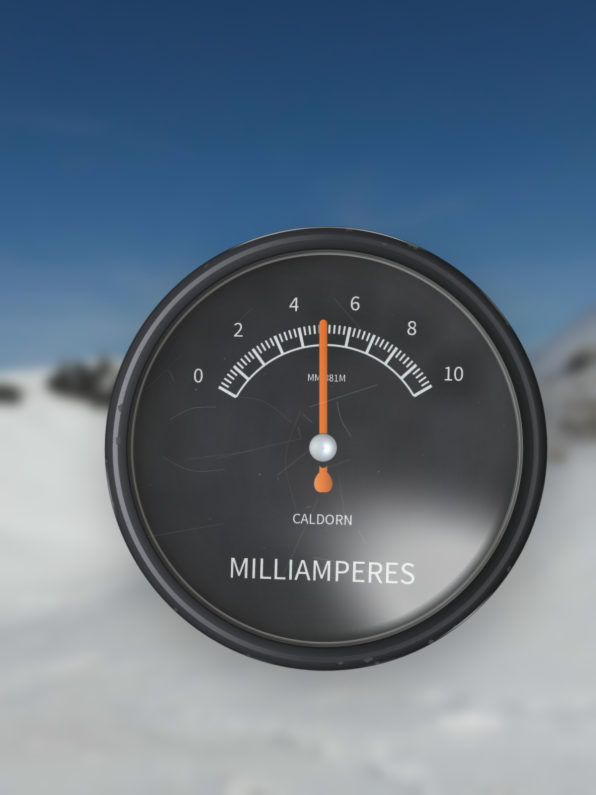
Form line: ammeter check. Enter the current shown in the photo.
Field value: 5 mA
